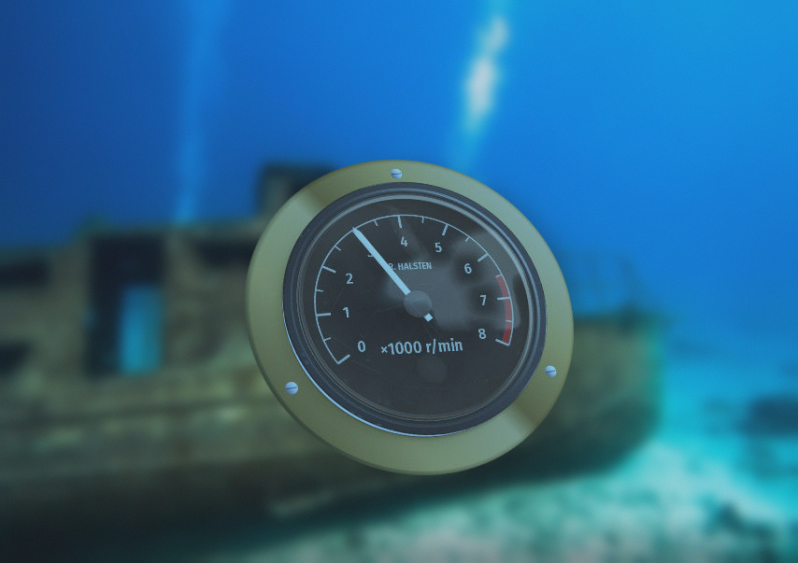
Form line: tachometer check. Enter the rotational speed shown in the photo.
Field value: 3000 rpm
